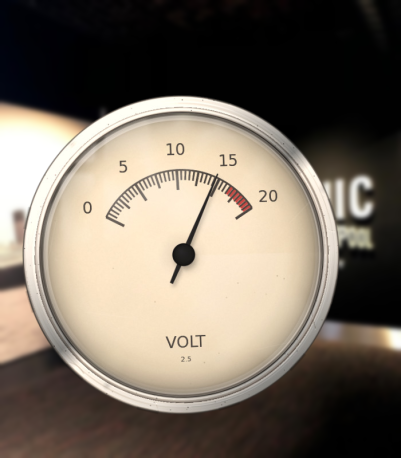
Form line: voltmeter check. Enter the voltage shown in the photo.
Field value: 14.5 V
